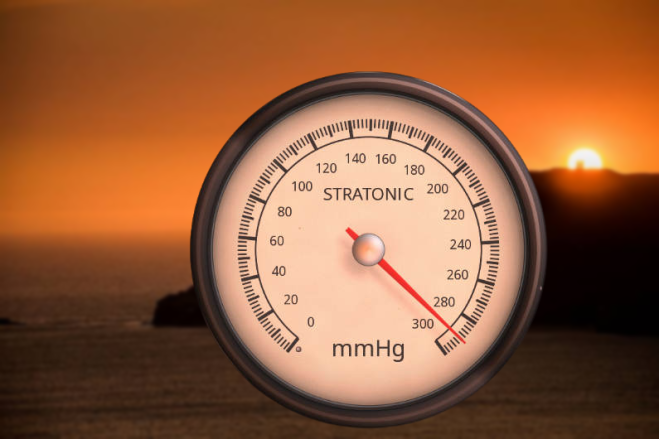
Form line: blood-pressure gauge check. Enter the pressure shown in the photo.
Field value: 290 mmHg
